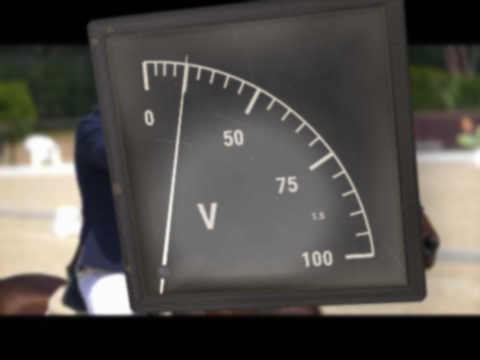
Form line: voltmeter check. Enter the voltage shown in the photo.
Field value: 25 V
